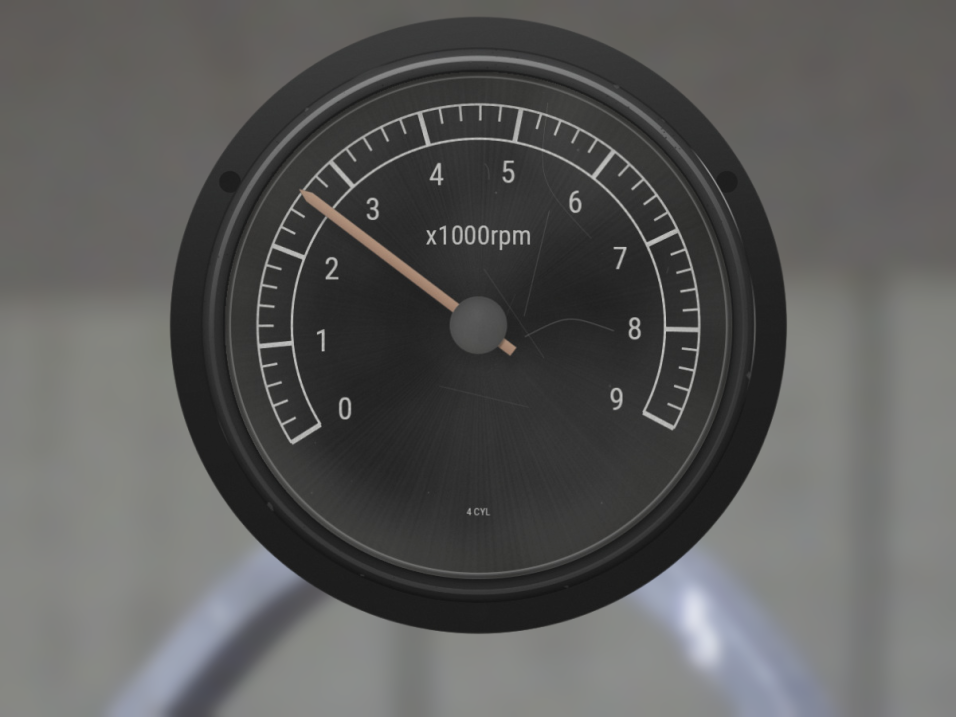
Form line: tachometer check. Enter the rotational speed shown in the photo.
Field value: 2600 rpm
